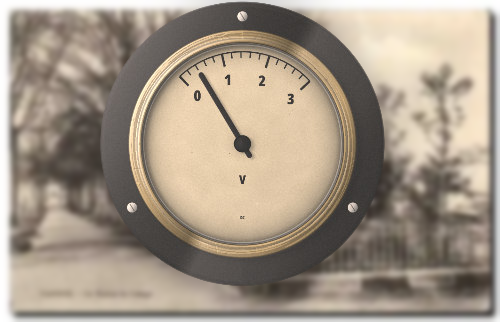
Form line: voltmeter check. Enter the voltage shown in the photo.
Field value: 0.4 V
